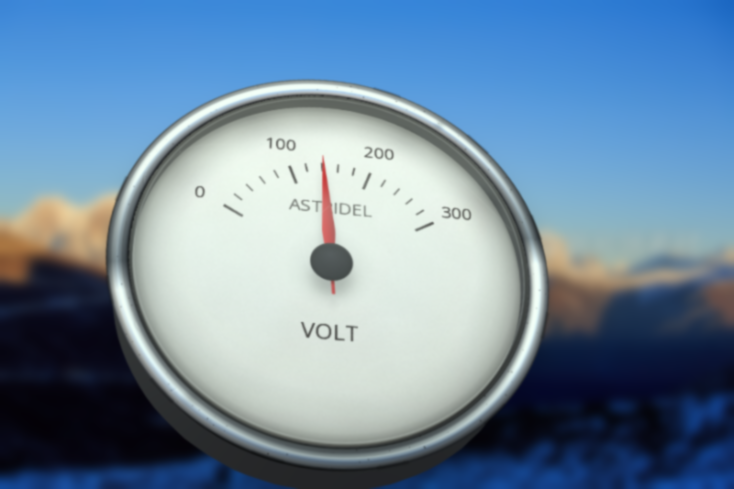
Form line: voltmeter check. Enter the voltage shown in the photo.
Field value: 140 V
